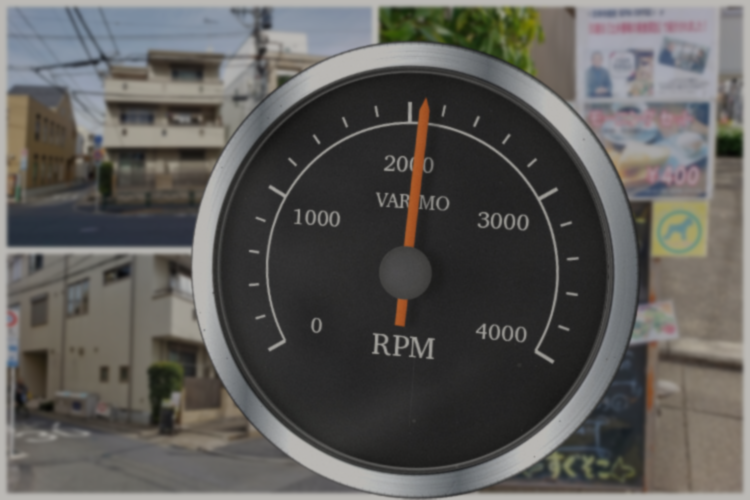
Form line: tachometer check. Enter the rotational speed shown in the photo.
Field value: 2100 rpm
